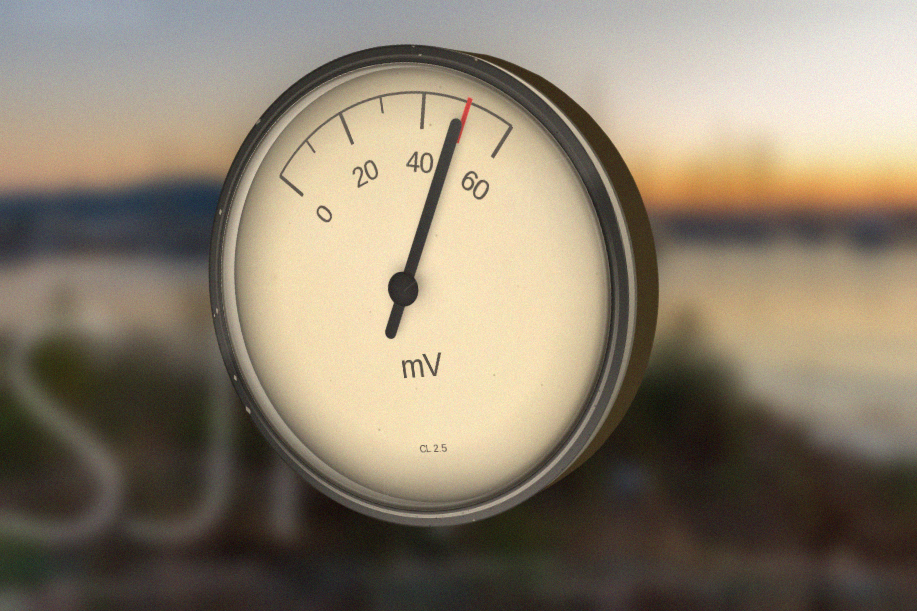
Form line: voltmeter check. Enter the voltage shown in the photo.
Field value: 50 mV
